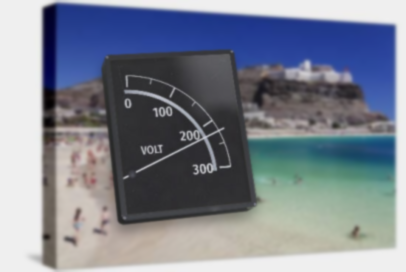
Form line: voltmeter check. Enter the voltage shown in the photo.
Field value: 225 V
